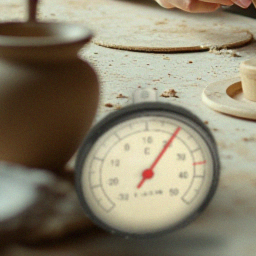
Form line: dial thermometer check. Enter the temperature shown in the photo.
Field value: 20 °C
